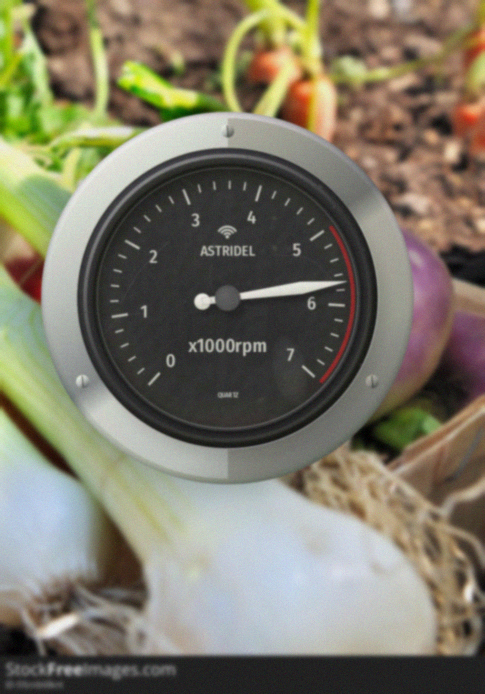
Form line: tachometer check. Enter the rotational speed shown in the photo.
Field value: 5700 rpm
